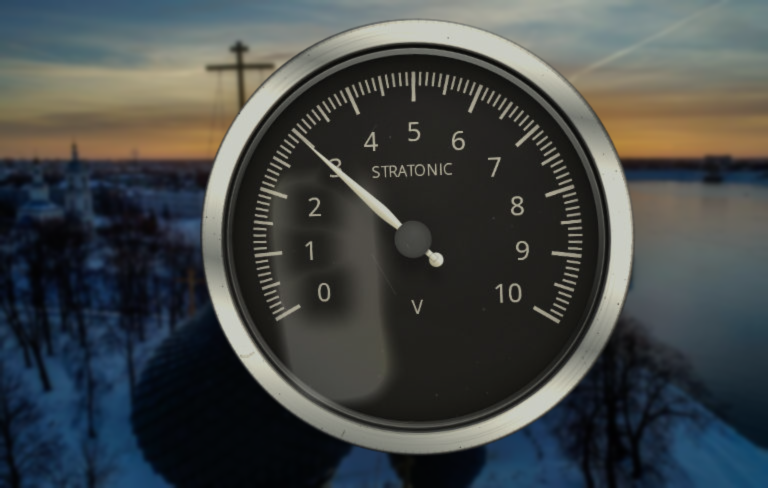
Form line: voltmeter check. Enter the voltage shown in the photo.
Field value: 3 V
